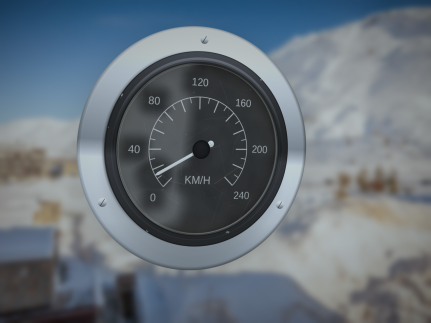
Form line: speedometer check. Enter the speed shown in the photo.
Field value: 15 km/h
